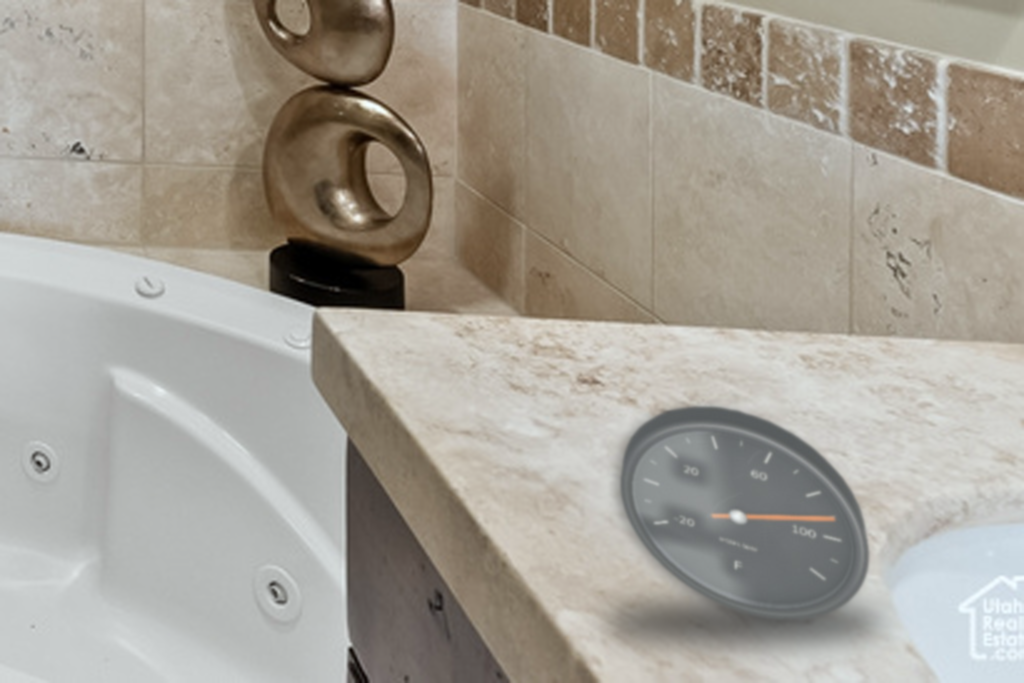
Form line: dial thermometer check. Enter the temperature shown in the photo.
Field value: 90 °F
